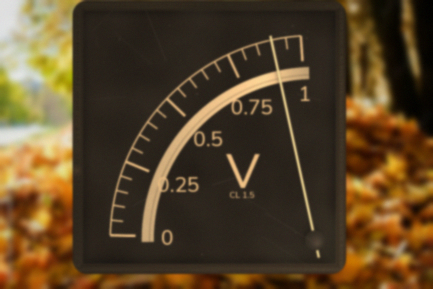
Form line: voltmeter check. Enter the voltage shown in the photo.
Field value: 0.9 V
